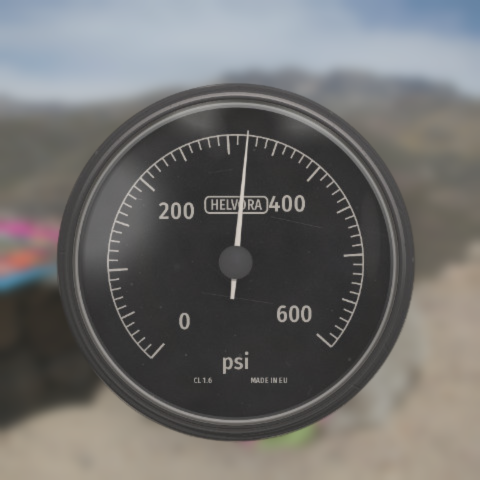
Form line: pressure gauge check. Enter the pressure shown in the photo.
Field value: 320 psi
